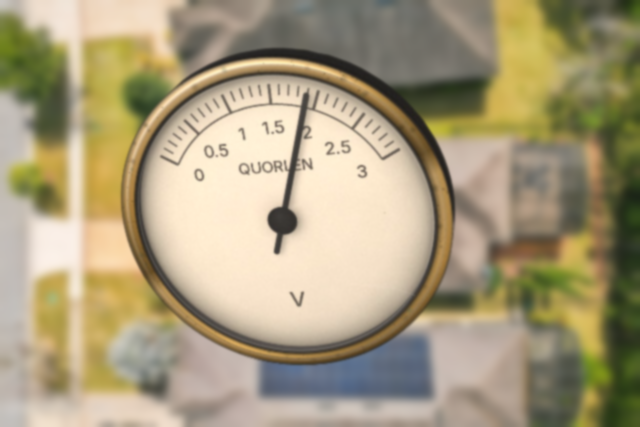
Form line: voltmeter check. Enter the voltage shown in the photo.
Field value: 1.9 V
